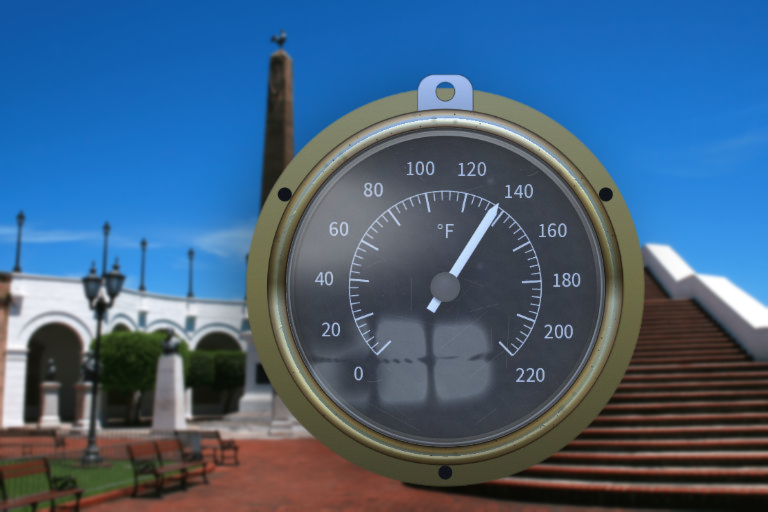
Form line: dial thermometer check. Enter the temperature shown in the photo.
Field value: 136 °F
